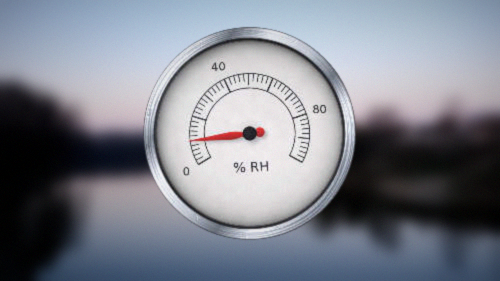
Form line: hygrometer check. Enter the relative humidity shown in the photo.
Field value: 10 %
